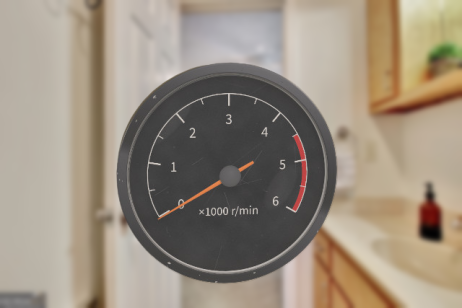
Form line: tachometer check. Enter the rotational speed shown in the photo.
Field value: 0 rpm
